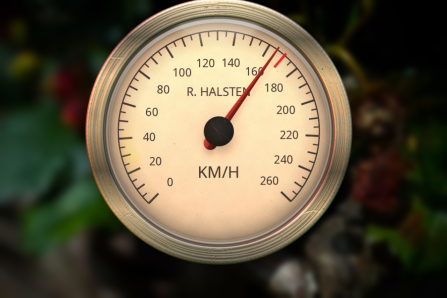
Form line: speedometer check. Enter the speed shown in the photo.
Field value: 165 km/h
